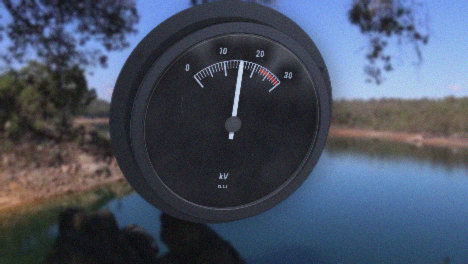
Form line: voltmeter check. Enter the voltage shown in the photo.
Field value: 15 kV
